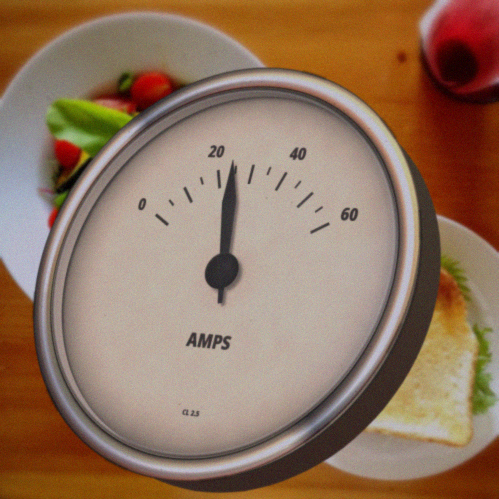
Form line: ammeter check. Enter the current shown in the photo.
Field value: 25 A
